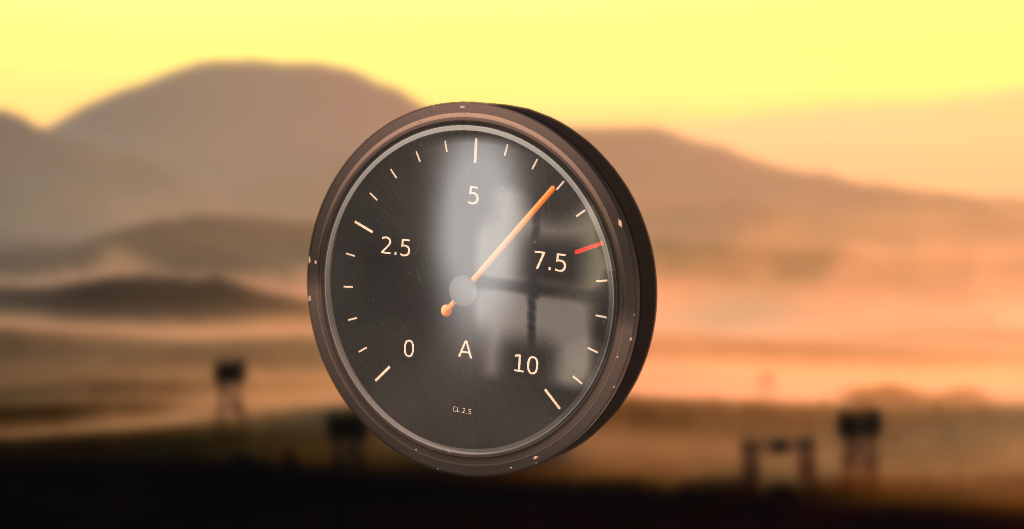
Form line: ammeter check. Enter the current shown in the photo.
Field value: 6.5 A
